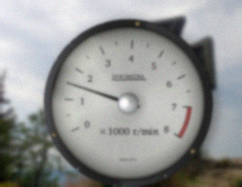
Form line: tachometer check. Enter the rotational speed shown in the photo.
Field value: 1500 rpm
